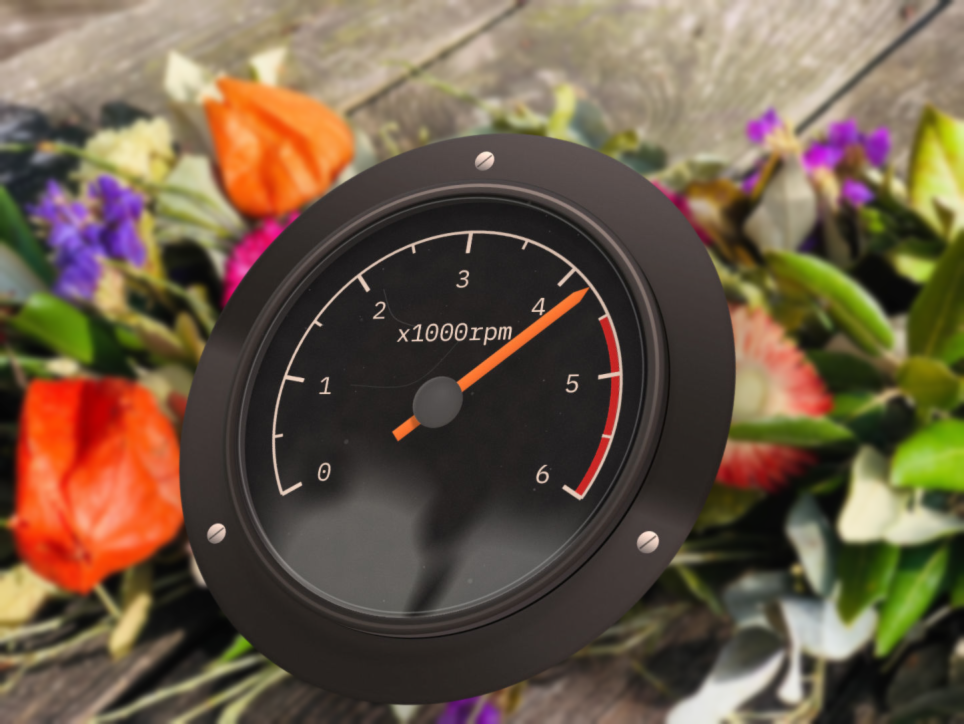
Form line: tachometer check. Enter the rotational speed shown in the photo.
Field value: 4250 rpm
